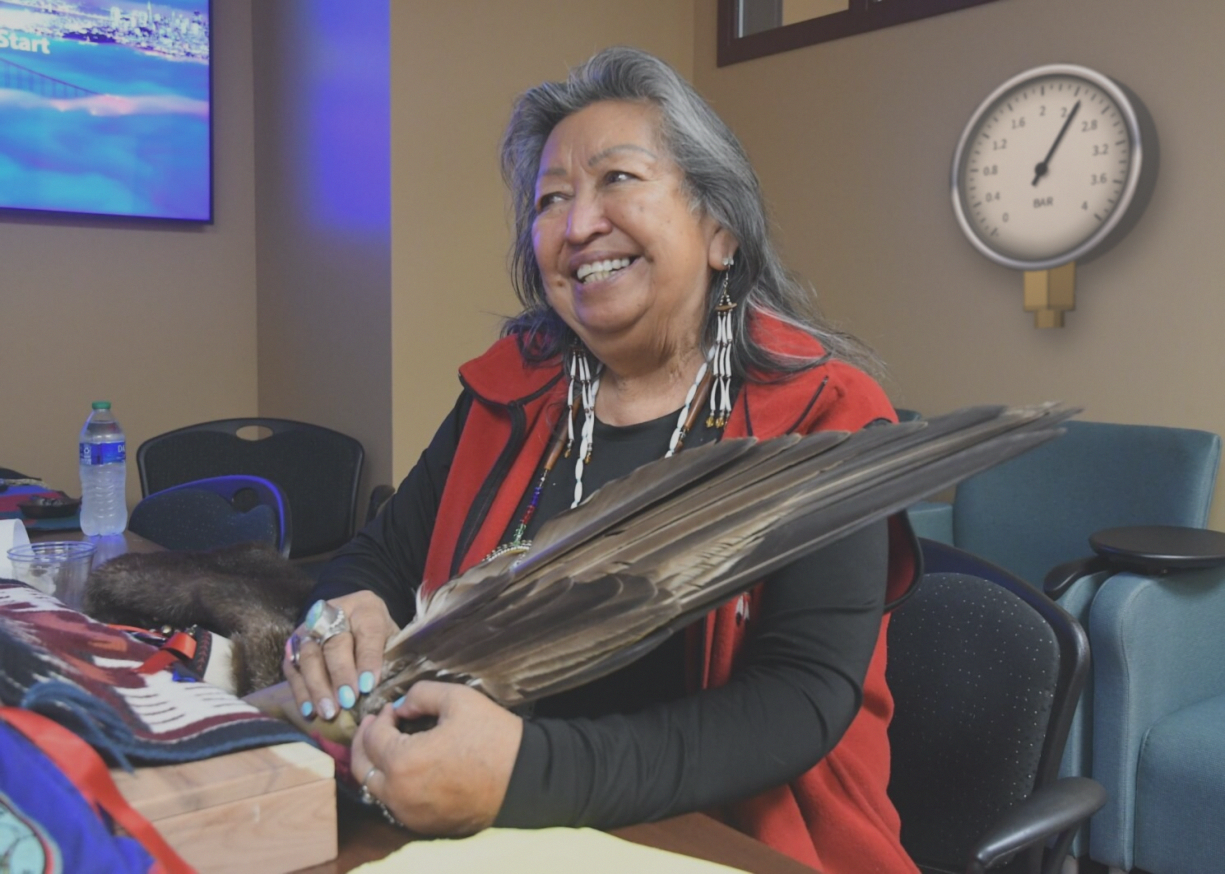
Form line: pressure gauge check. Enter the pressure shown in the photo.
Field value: 2.5 bar
